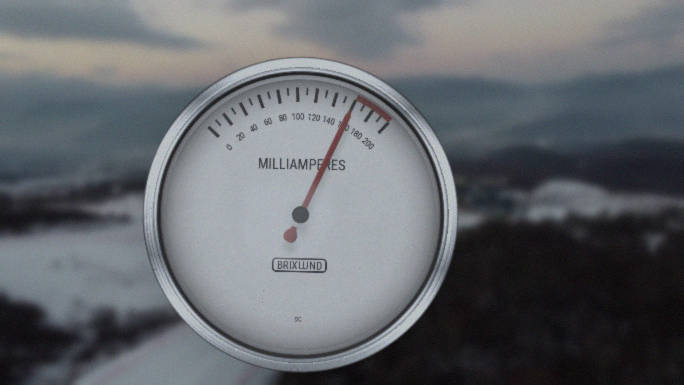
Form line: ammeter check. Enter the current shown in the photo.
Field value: 160 mA
